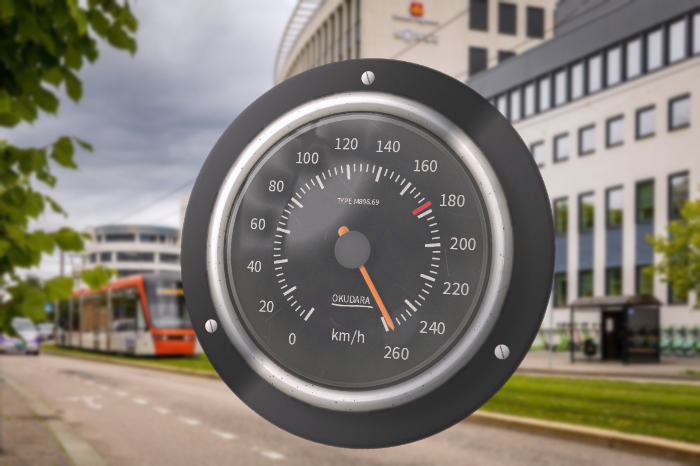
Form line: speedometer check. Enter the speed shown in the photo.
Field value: 256 km/h
